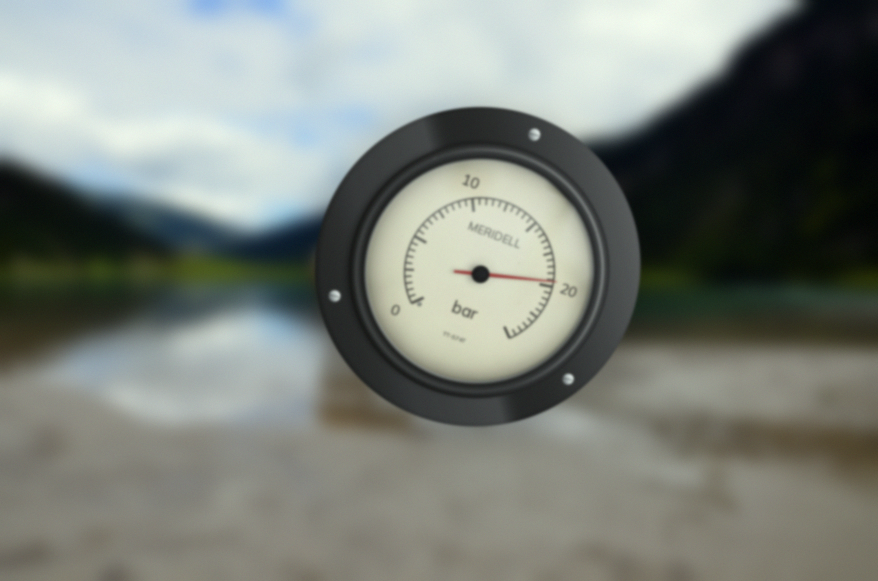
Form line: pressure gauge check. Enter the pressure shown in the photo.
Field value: 19.5 bar
